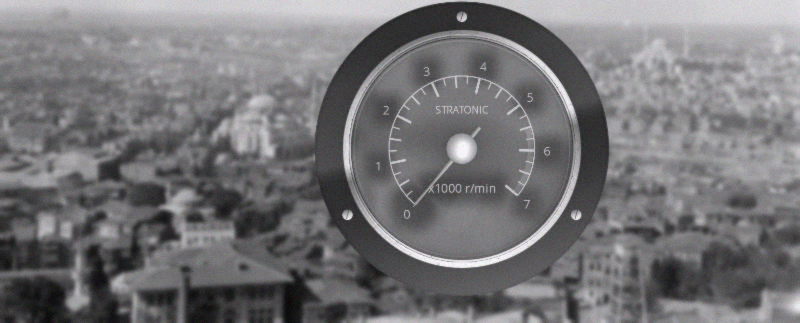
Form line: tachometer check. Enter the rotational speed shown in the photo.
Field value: 0 rpm
